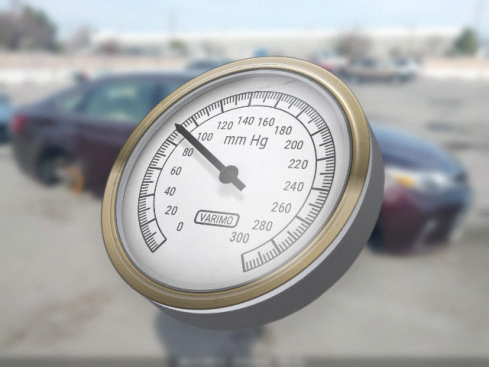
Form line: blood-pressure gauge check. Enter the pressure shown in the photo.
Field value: 90 mmHg
